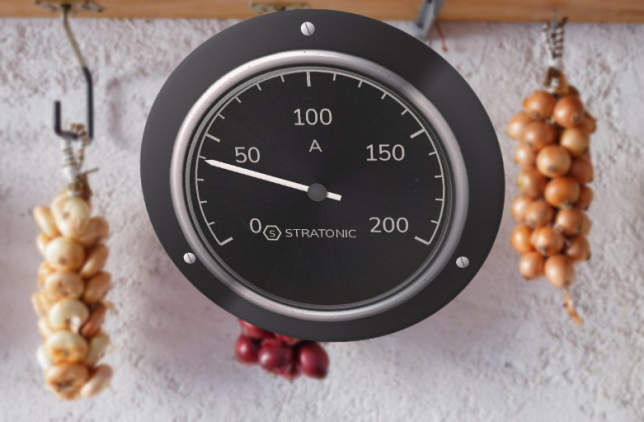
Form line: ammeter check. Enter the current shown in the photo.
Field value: 40 A
